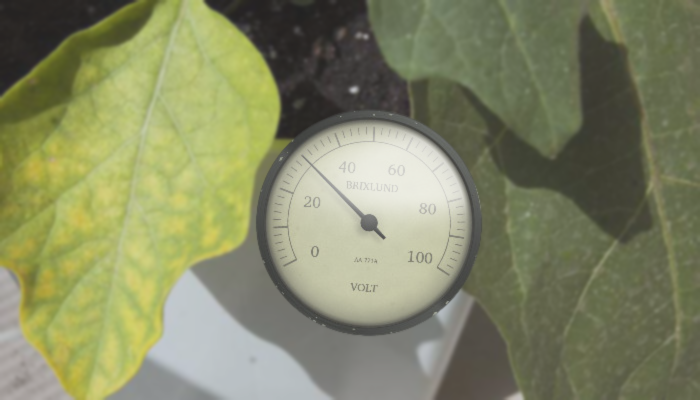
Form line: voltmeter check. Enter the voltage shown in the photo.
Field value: 30 V
